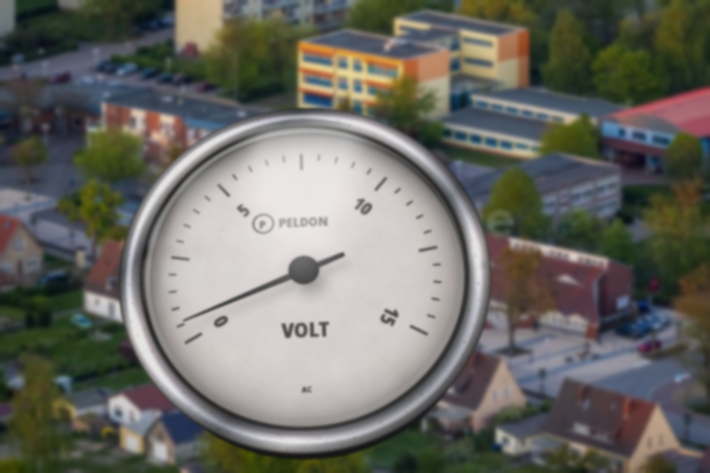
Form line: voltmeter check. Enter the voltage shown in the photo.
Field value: 0.5 V
